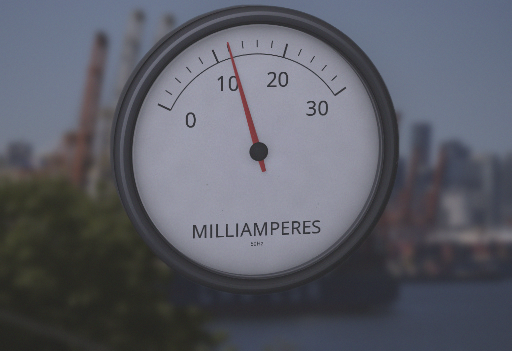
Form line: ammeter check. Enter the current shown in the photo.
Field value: 12 mA
